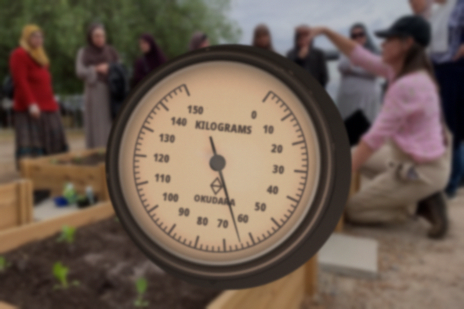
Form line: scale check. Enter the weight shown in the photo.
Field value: 64 kg
